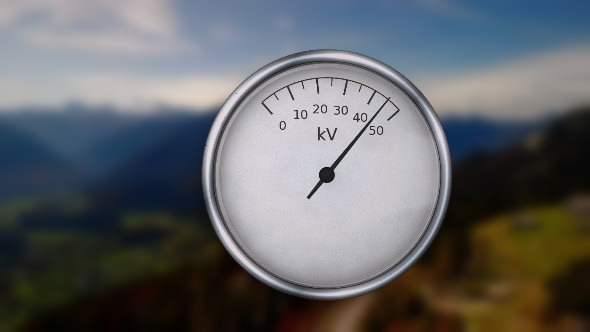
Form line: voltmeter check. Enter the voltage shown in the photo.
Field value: 45 kV
